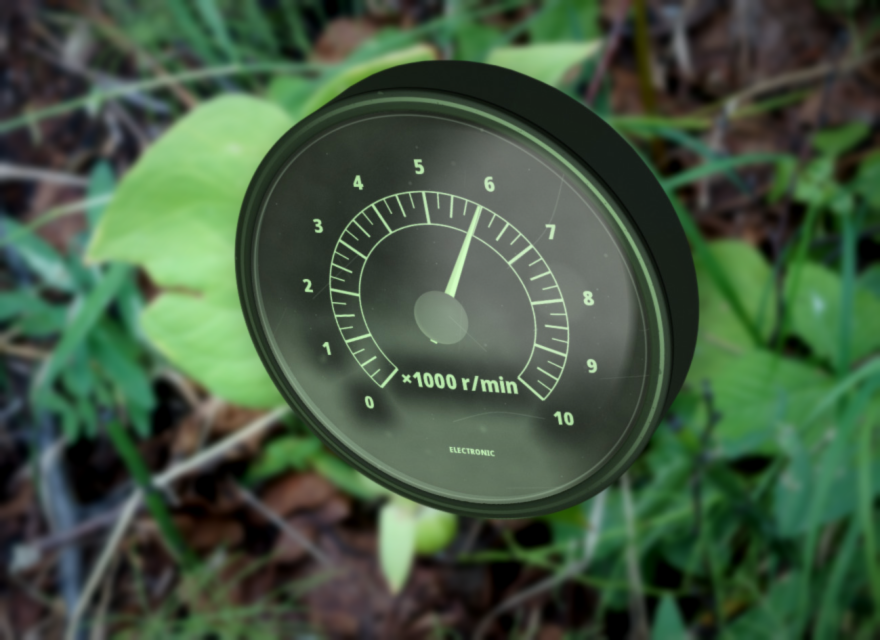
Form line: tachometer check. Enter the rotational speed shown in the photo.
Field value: 6000 rpm
